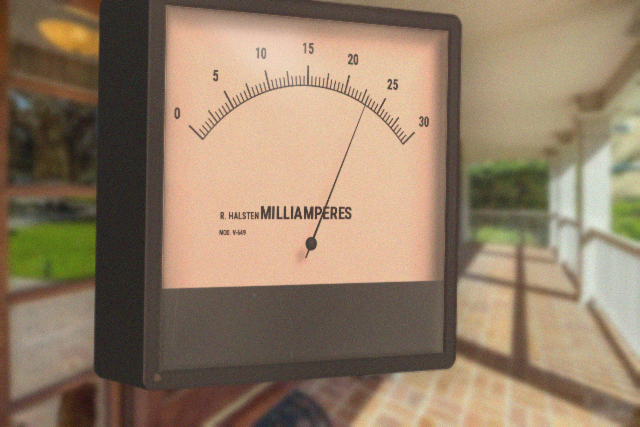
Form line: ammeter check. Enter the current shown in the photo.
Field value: 22.5 mA
